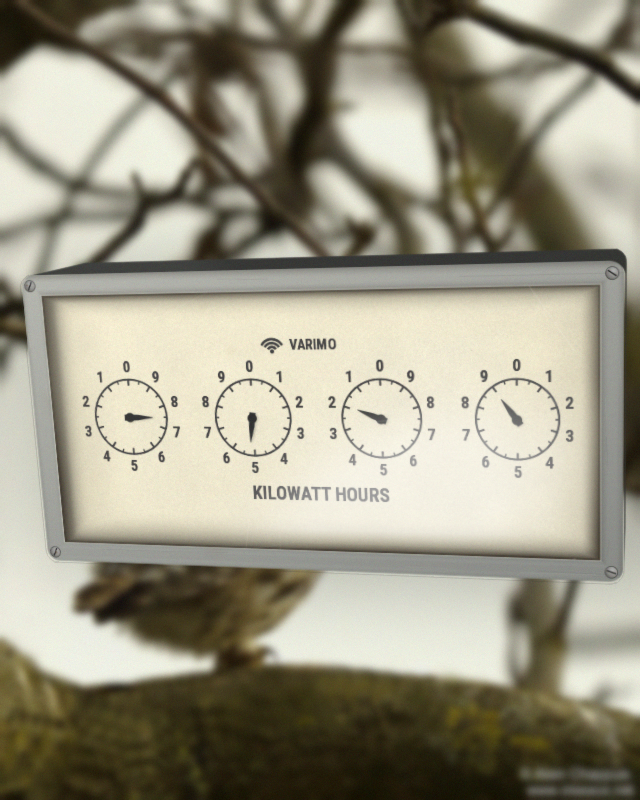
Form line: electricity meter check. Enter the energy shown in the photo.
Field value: 7519 kWh
